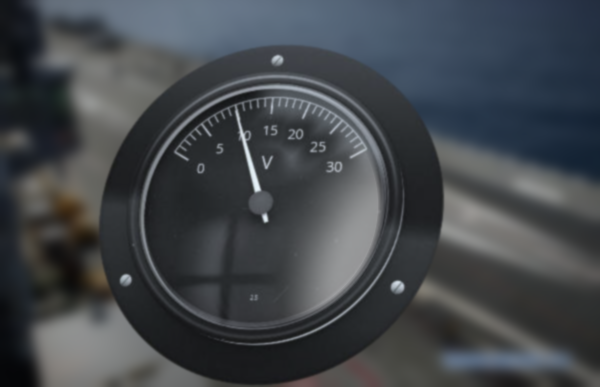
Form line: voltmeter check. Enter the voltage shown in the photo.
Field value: 10 V
